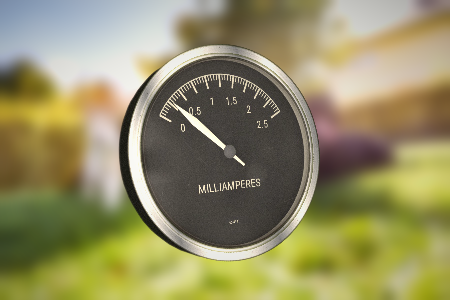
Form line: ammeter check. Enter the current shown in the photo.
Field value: 0.25 mA
